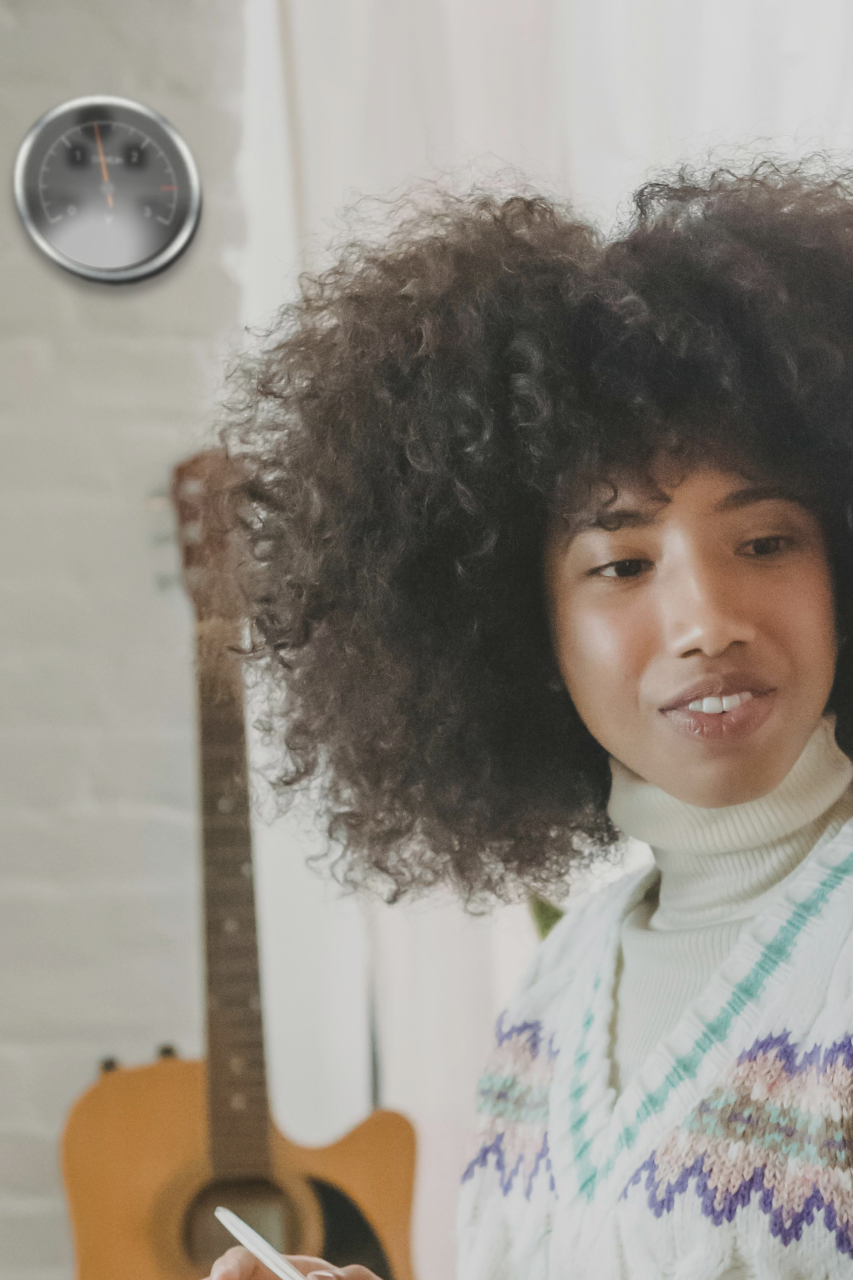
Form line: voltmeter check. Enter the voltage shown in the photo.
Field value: 1.4 V
